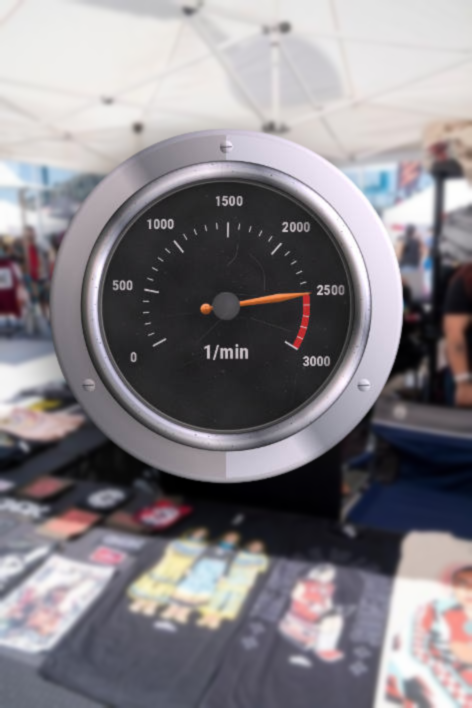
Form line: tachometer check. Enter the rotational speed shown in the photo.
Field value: 2500 rpm
